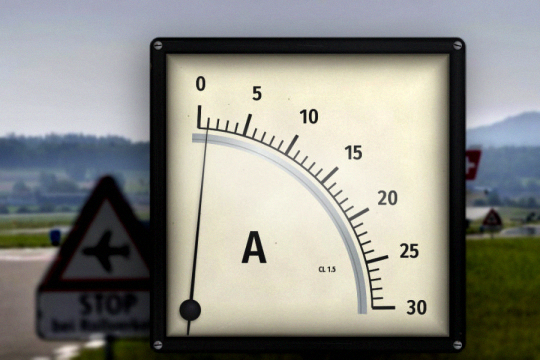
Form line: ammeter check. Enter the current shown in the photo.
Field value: 1 A
